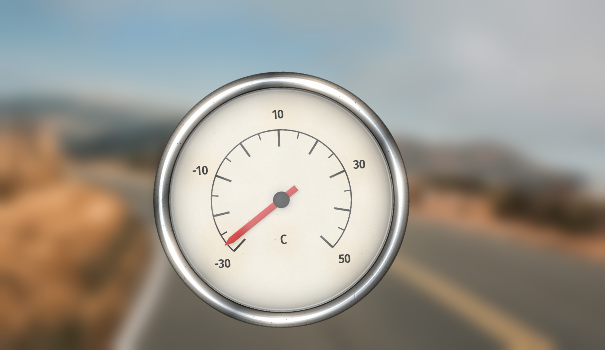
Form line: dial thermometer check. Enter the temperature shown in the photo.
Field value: -27.5 °C
